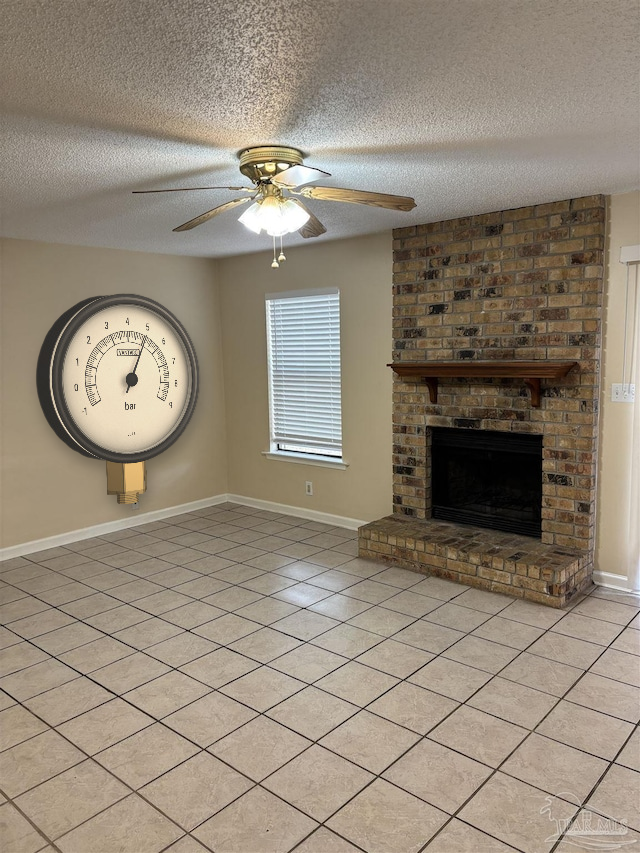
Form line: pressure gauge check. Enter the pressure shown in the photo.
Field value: 5 bar
